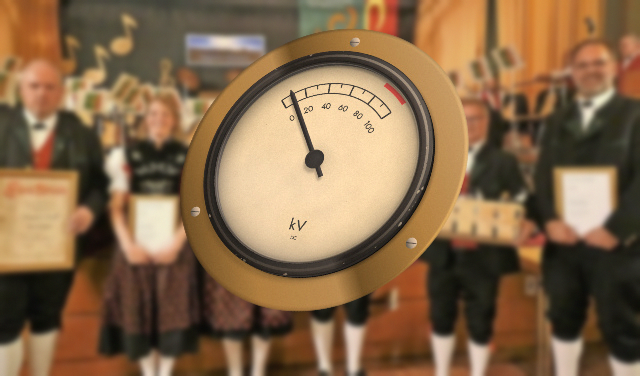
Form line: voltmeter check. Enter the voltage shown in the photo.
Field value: 10 kV
